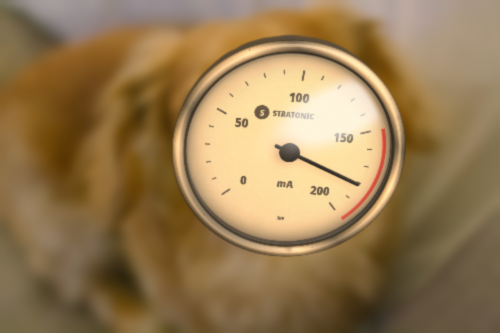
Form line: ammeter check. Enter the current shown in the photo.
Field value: 180 mA
